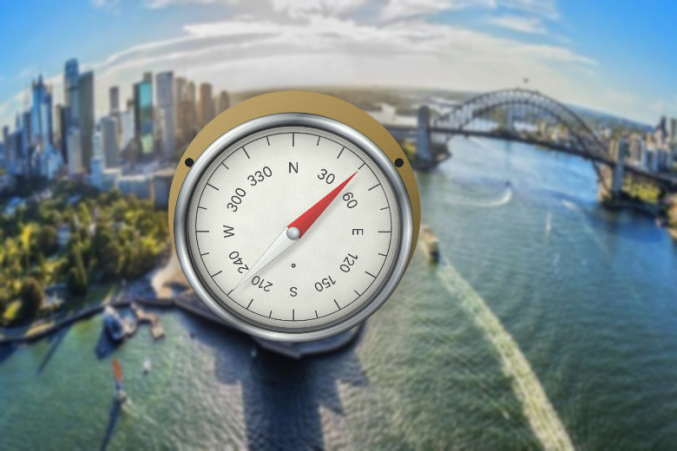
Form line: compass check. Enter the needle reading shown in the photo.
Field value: 45 °
